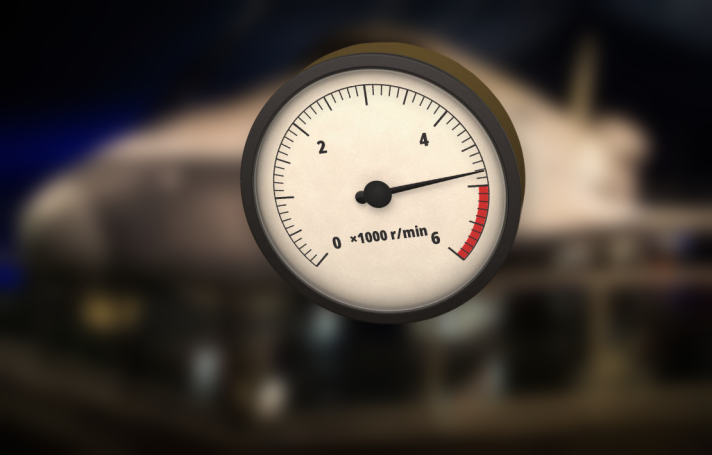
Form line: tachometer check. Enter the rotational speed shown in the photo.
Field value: 4800 rpm
